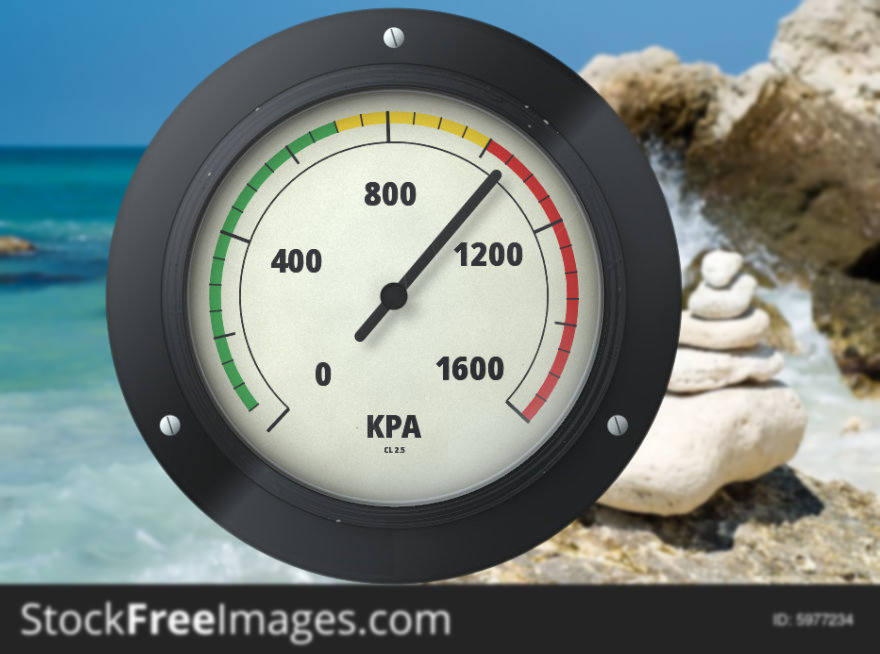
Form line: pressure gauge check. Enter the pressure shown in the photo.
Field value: 1050 kPa
